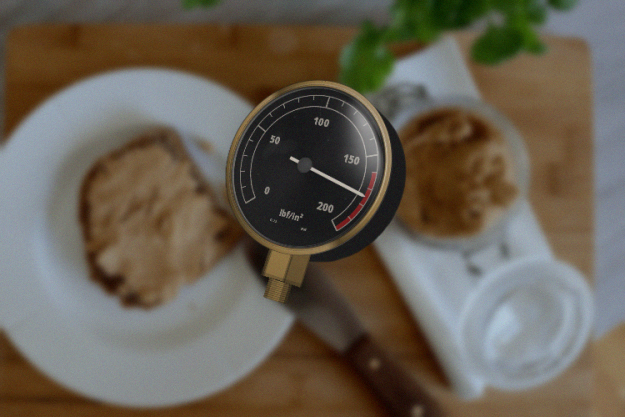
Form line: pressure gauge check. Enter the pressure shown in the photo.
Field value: 175 psi
